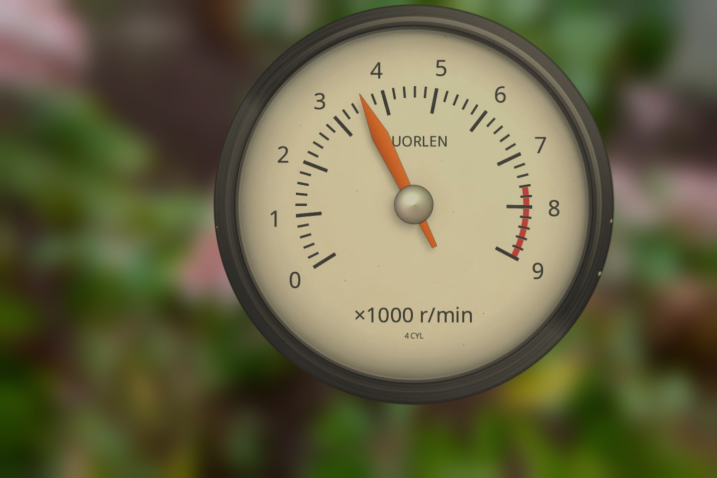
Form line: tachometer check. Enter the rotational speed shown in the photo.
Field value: 3600 rpm
